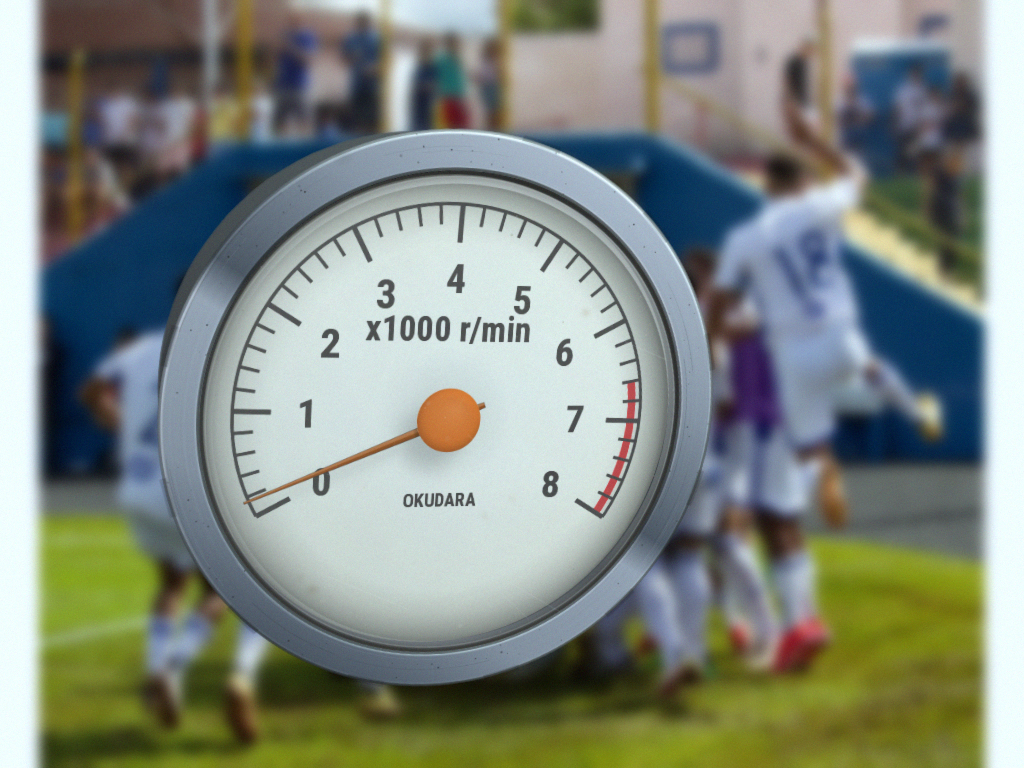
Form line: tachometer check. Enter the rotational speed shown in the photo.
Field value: 200 rpm
